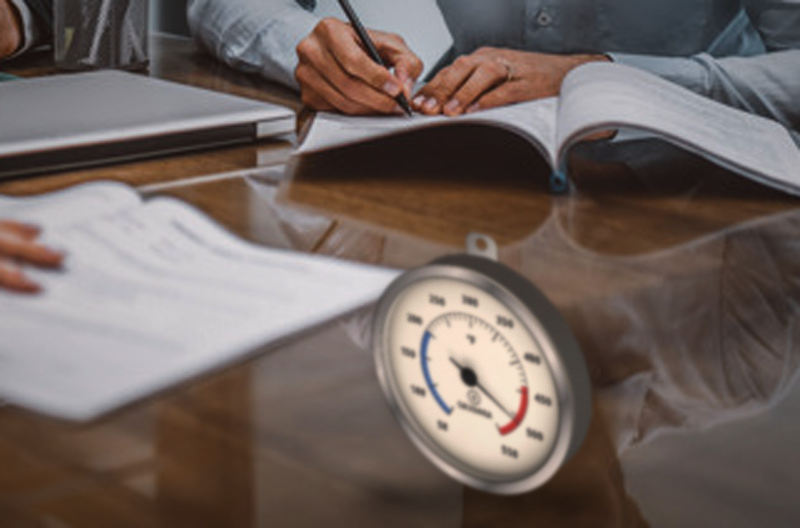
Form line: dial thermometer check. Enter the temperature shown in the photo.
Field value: 500 °F
